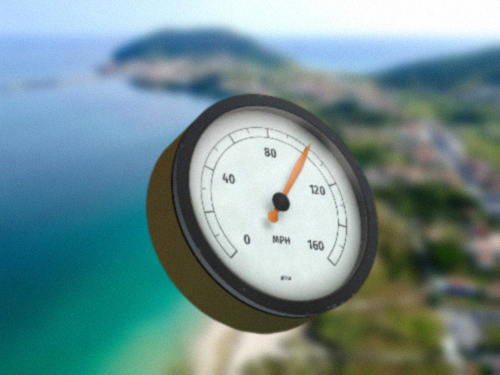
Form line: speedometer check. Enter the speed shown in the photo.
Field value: 100 mph
